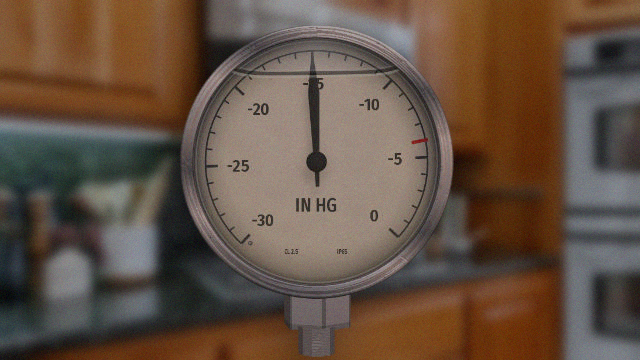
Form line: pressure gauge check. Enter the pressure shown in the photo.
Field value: -15 inHg
